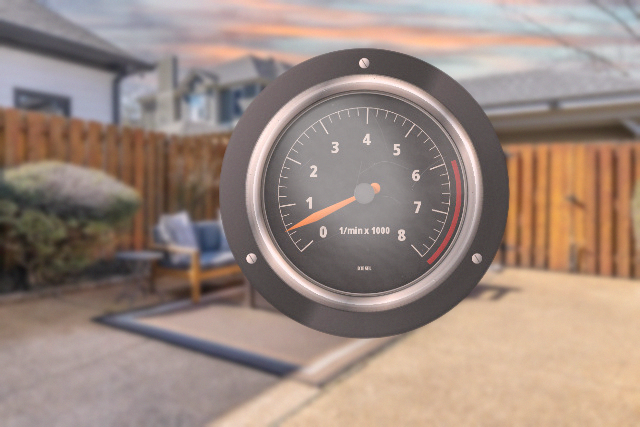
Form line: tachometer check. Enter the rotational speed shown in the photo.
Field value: 500 rpm
